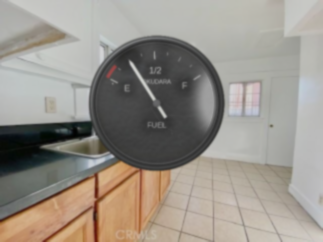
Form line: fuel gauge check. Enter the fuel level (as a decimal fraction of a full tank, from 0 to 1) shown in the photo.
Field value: 0.25
